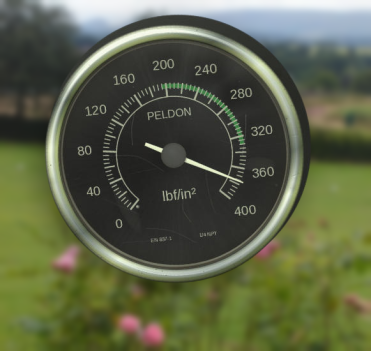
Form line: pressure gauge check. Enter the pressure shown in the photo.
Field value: 375 psi
